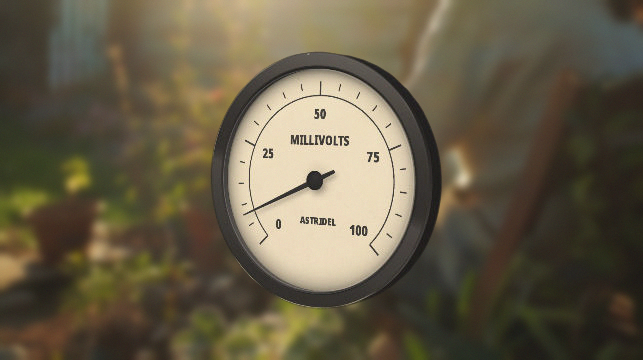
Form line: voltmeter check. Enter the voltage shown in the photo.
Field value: 7.5 mV
